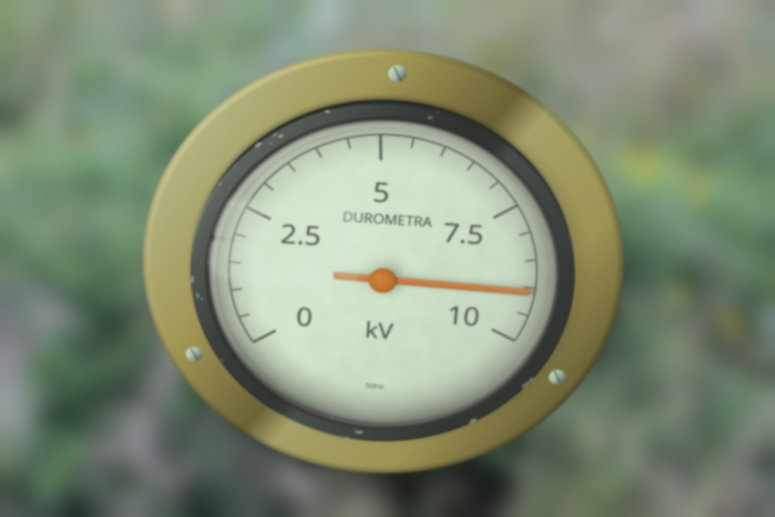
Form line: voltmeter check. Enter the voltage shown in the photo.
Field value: 9 kV
